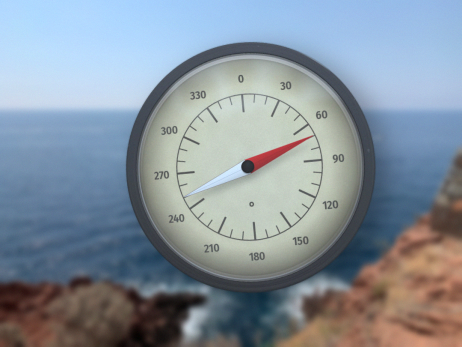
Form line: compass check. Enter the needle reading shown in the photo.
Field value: 70 °
